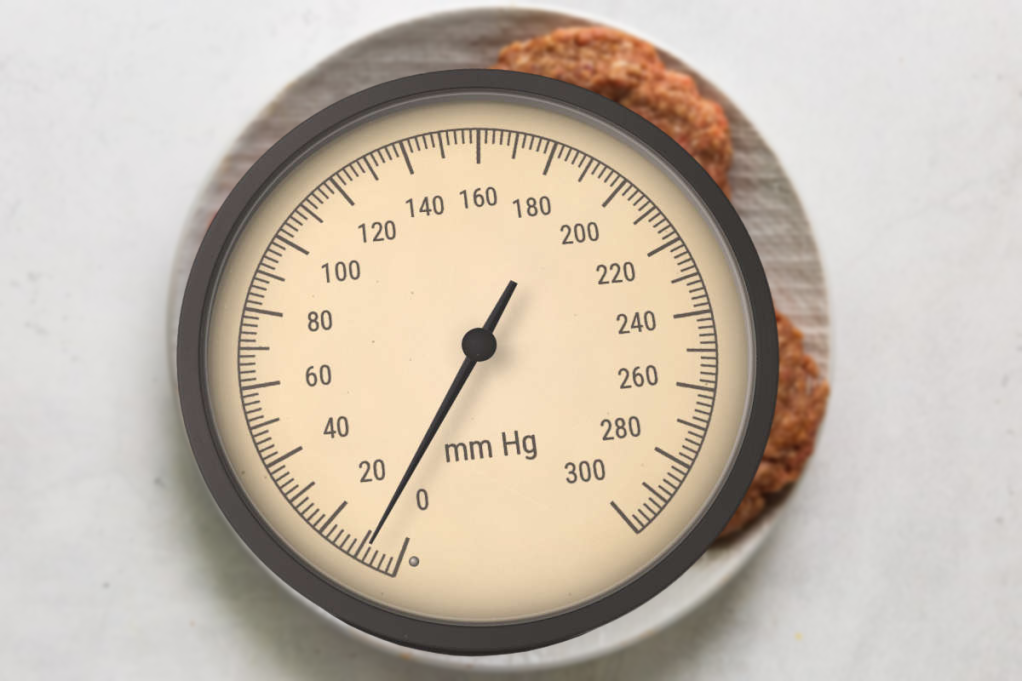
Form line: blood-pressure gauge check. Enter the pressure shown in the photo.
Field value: 8 mmHg
